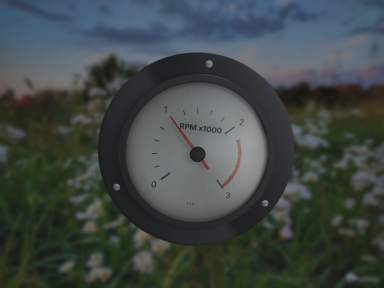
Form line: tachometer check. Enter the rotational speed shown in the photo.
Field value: 1000 rpm
